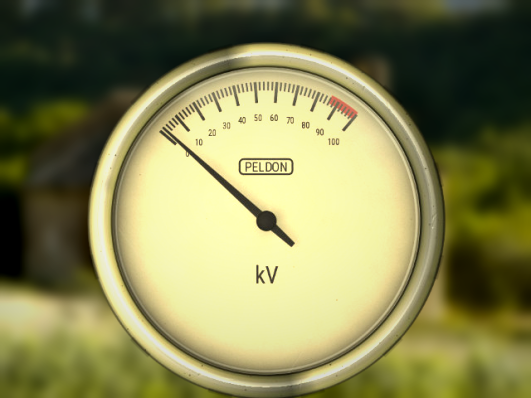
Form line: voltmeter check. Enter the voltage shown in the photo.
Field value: 2 kV
